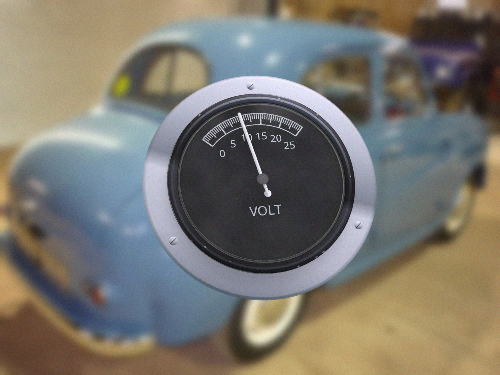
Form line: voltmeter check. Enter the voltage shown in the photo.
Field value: 10 V
